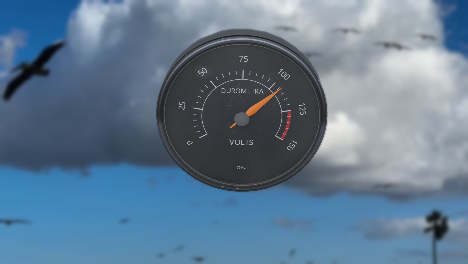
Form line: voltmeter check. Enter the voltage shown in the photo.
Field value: 105 V
